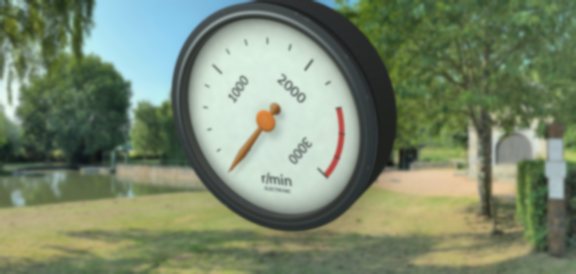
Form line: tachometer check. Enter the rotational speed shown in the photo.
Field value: 0 rpm
